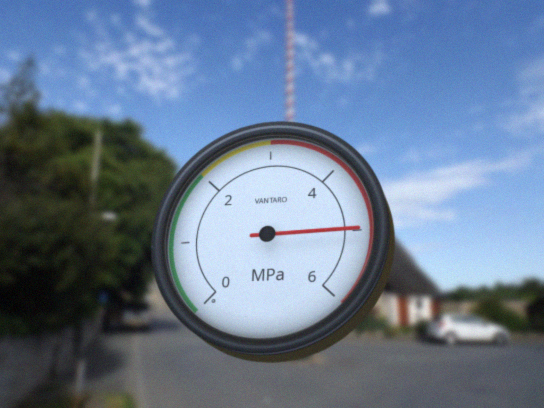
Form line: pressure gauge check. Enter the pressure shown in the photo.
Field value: 5 MPa
